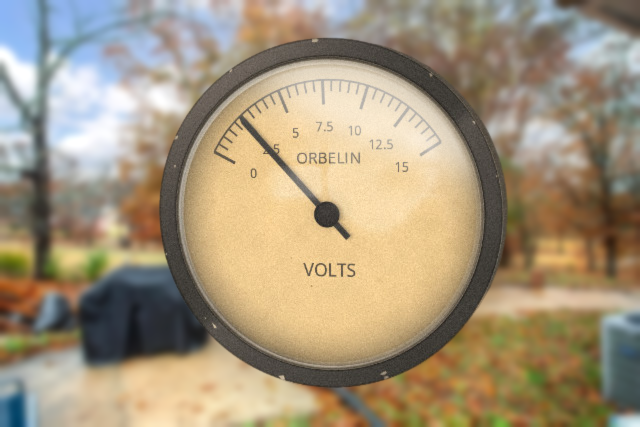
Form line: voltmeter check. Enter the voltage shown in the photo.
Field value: 2.5 V
